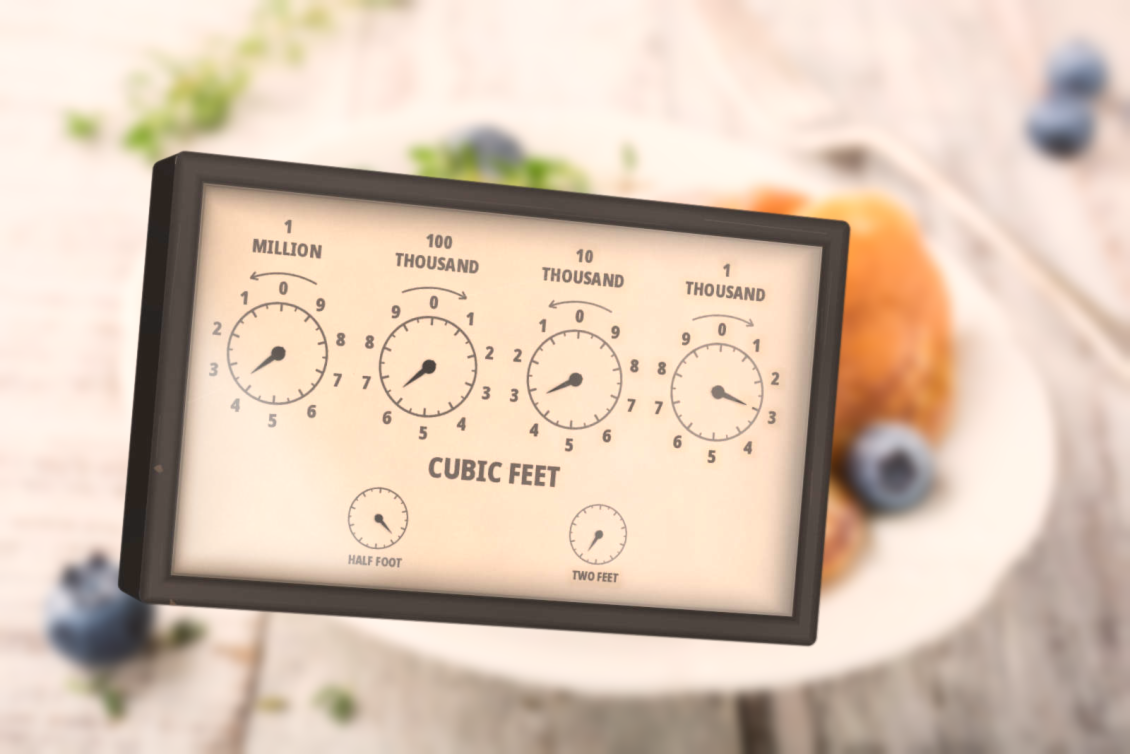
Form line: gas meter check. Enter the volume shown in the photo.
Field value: 363300 ft³
